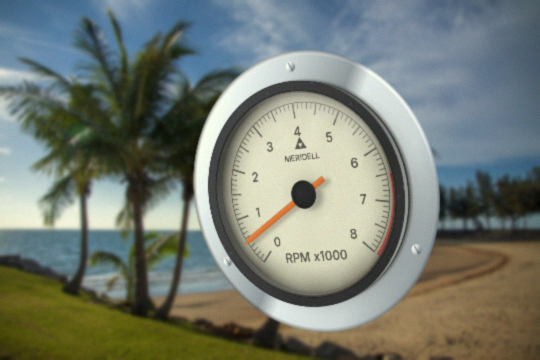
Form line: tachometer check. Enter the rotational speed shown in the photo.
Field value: 500 rpm
